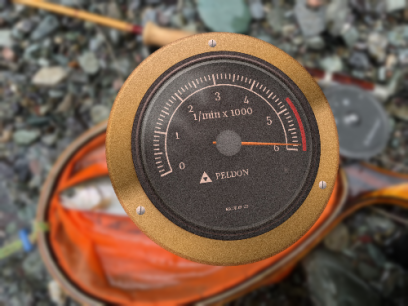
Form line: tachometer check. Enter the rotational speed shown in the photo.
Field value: 5900 rpm
